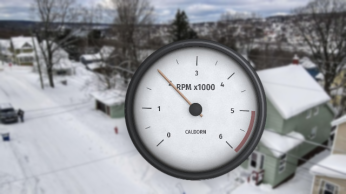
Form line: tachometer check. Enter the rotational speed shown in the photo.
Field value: 2000 rpm
